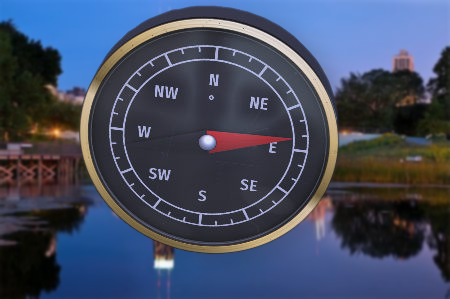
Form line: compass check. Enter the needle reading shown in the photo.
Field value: 80 °
